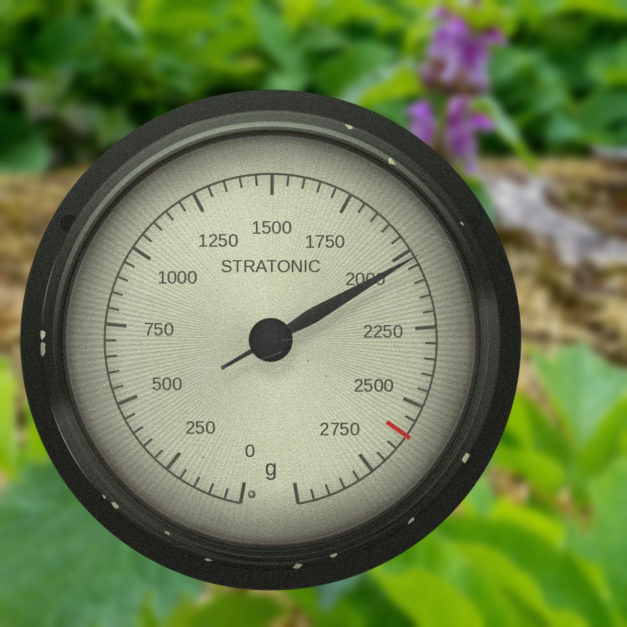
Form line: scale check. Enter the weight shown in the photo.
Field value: 2025 g
